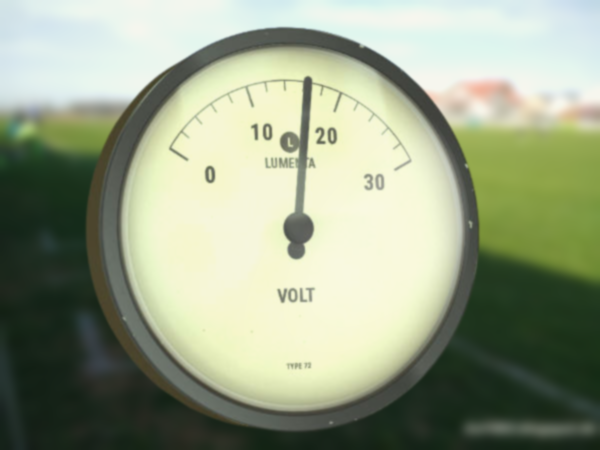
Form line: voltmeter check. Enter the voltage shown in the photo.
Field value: 16 V
